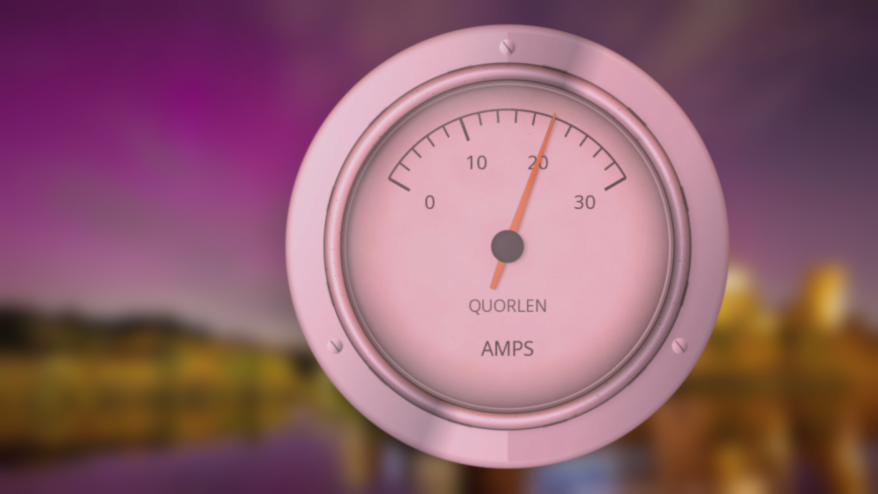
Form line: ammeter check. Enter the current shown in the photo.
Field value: 20 A
